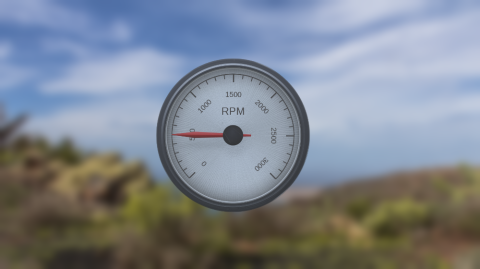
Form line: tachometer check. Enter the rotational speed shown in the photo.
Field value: 500 rpm
